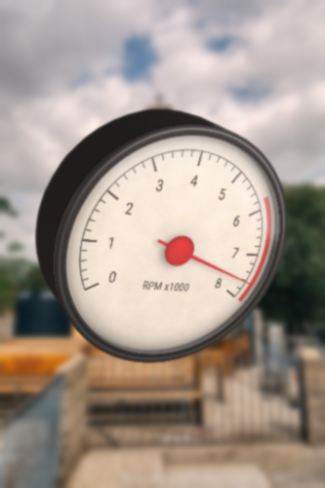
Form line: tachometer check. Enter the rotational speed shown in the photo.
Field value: 7600 rpm
